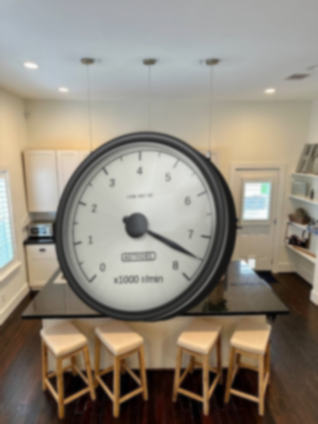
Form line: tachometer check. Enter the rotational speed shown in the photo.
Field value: 7500 rpm
